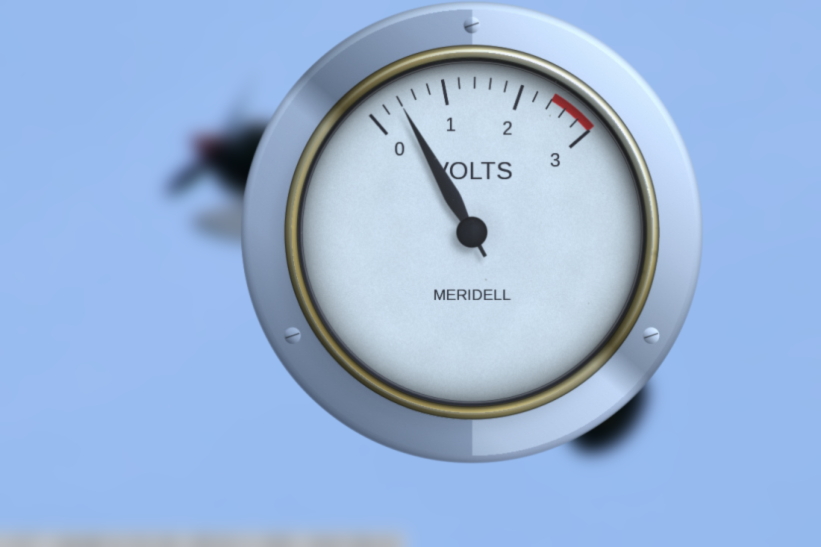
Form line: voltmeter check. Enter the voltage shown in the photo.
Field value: 0.4 V
